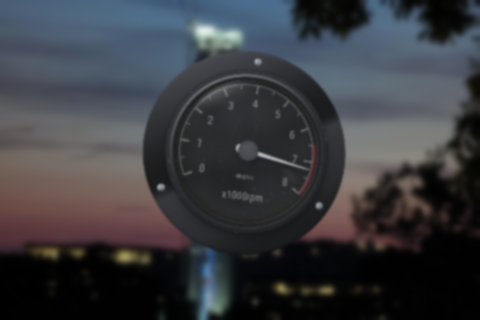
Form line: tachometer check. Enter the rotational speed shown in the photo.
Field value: 7250 rpm
